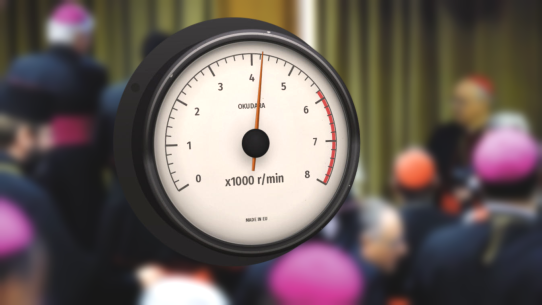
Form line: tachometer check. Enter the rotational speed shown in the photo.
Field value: 4200 rpm
